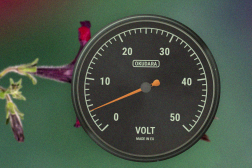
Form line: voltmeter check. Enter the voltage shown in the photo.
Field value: 4 V
